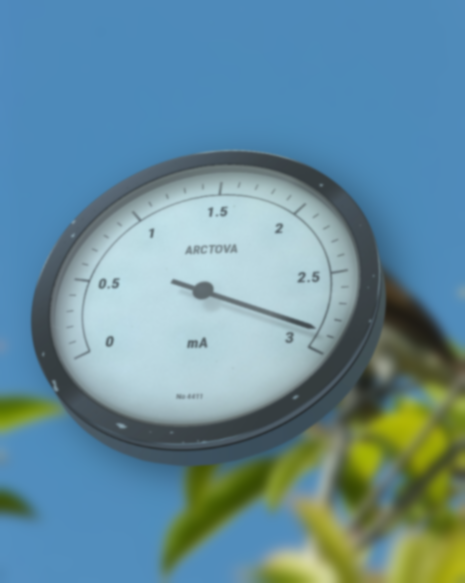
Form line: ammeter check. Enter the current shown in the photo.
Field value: 2.9 mA
